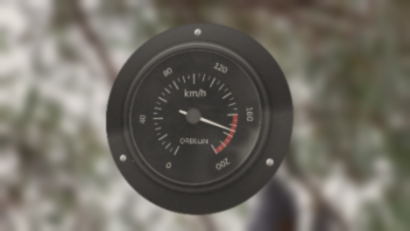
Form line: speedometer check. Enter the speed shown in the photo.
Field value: 175 km/h
